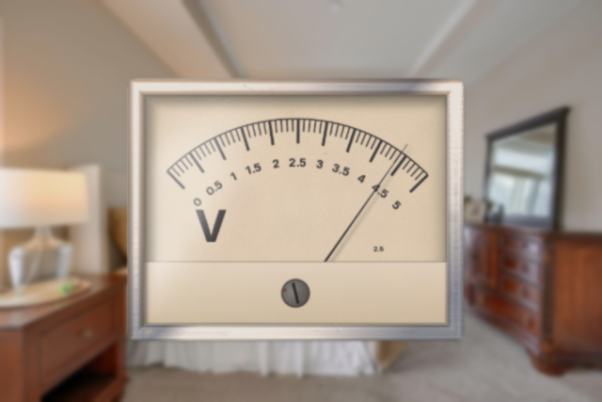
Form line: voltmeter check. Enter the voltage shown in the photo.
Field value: 4.4 V
